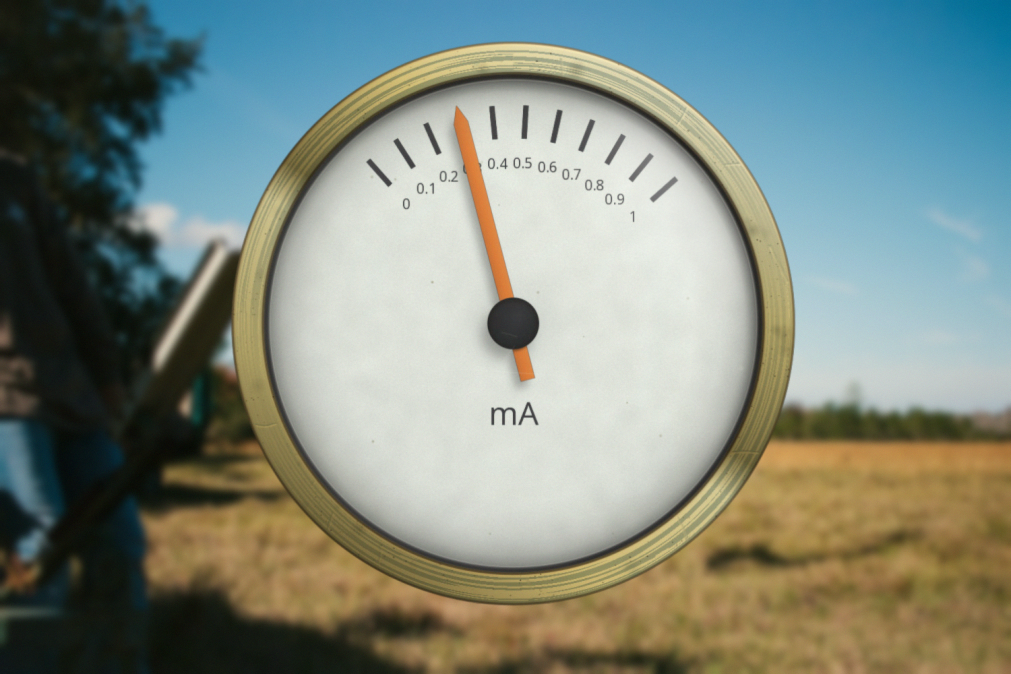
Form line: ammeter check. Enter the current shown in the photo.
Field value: 0.3 mA
